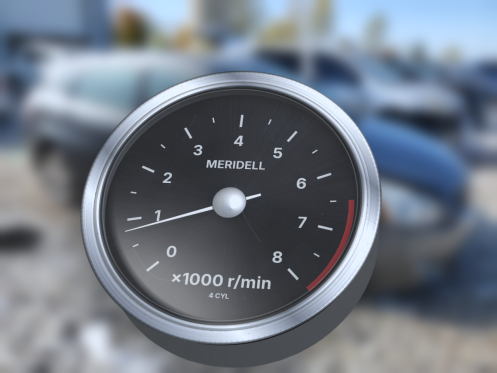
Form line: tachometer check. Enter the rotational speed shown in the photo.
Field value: 750 rpm
